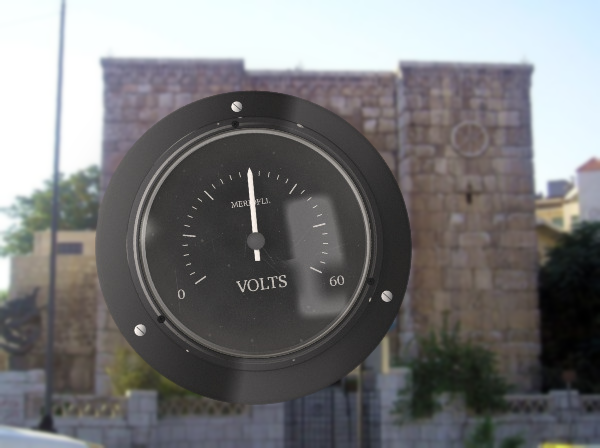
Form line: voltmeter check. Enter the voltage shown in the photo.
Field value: 30 V
